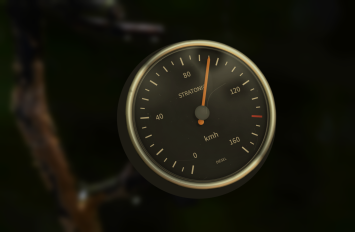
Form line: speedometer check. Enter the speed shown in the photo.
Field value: 95 km/h
